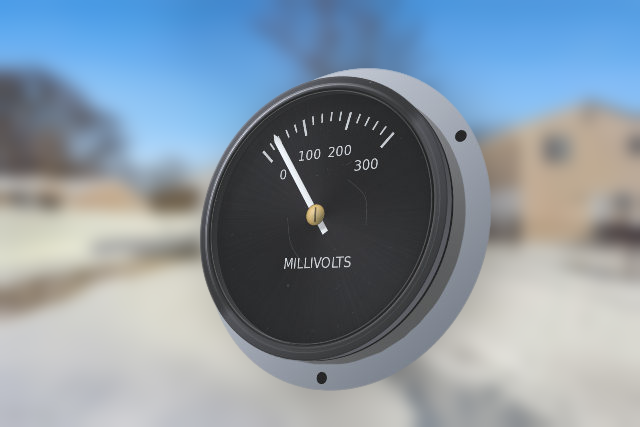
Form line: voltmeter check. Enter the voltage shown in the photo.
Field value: 40 mV
